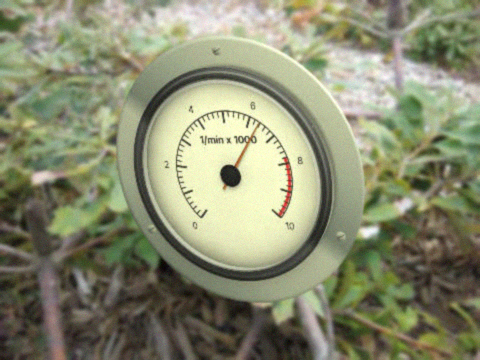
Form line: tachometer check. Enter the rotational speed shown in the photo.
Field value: 6400 rpm
